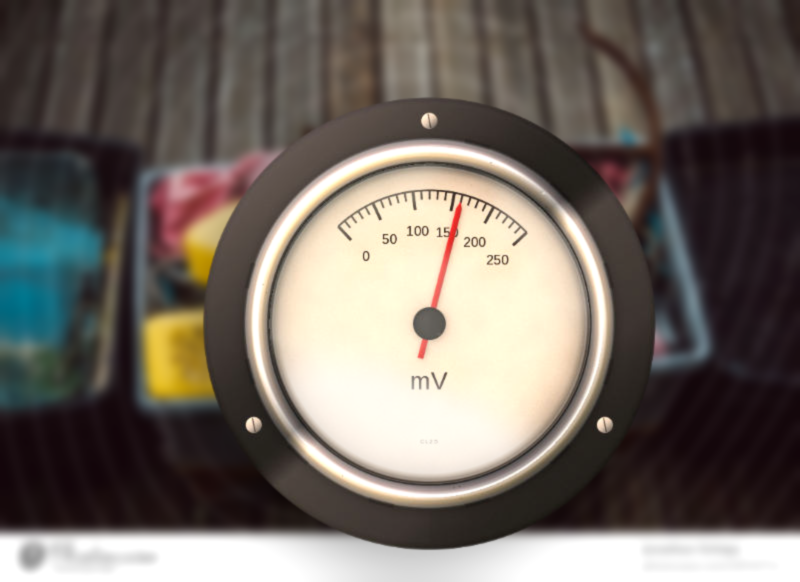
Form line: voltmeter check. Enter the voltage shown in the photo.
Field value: 160 mV
